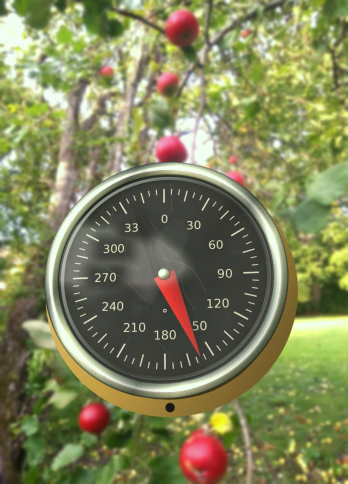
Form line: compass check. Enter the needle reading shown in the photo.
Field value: 157.5 °
